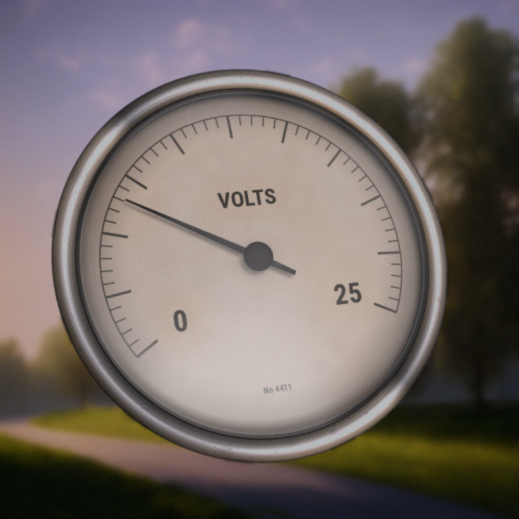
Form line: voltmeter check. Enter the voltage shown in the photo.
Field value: 6.5 V
